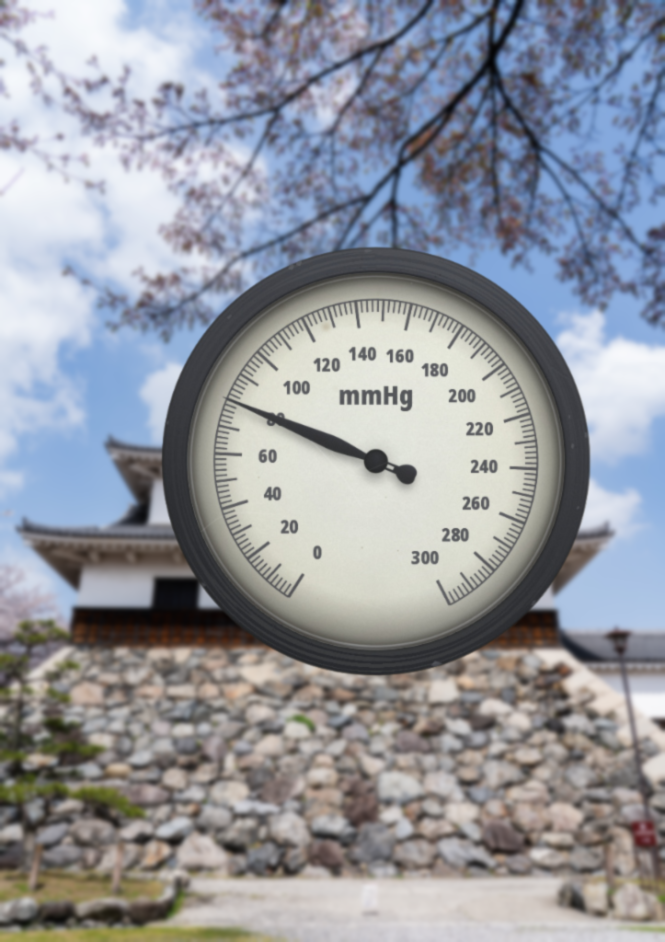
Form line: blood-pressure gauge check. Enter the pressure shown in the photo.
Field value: 80 mmHg
